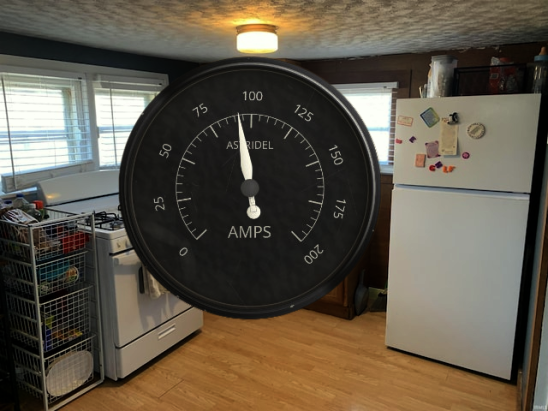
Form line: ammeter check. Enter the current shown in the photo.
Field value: 92.5 A
